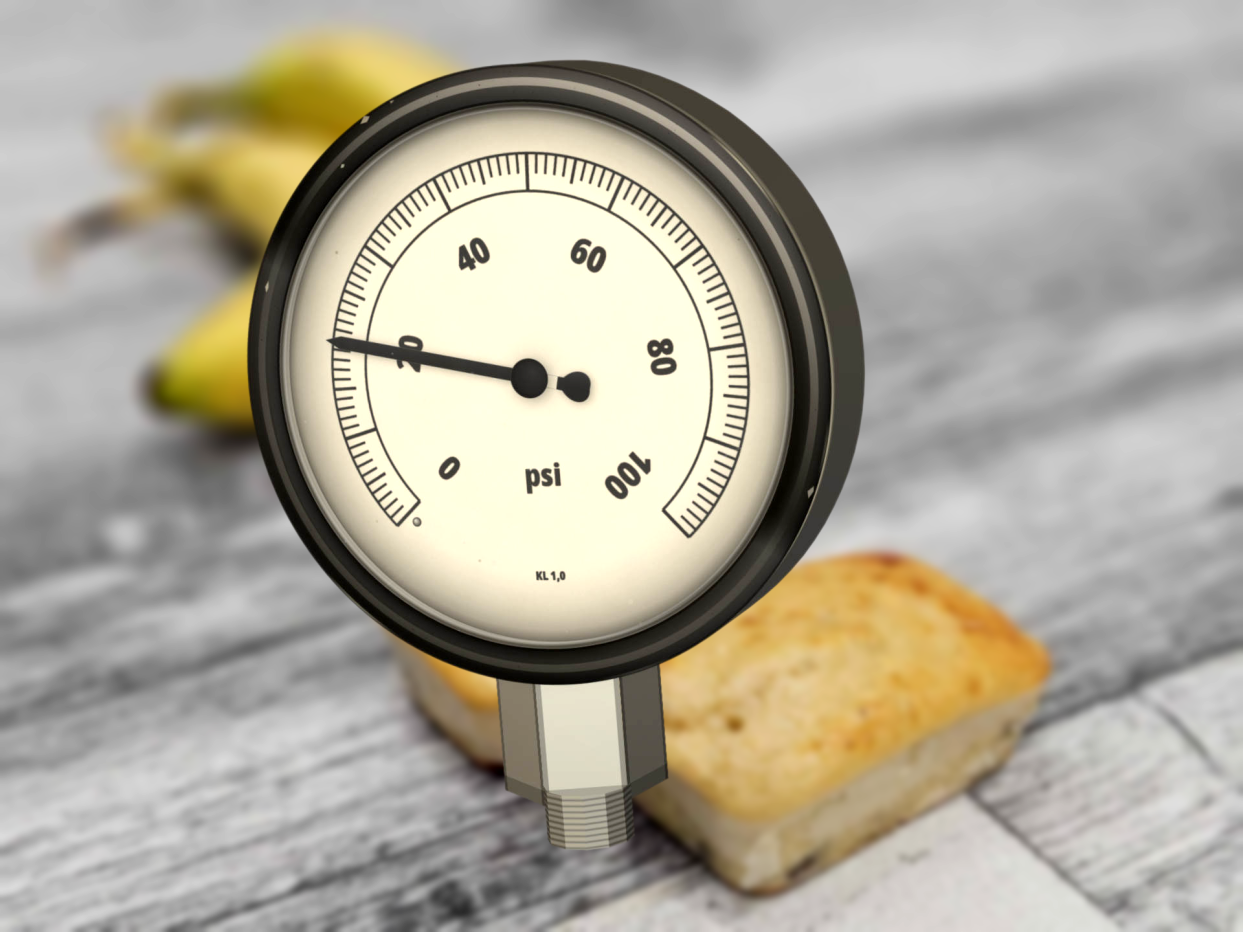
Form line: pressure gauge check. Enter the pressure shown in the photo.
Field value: 20 psi
